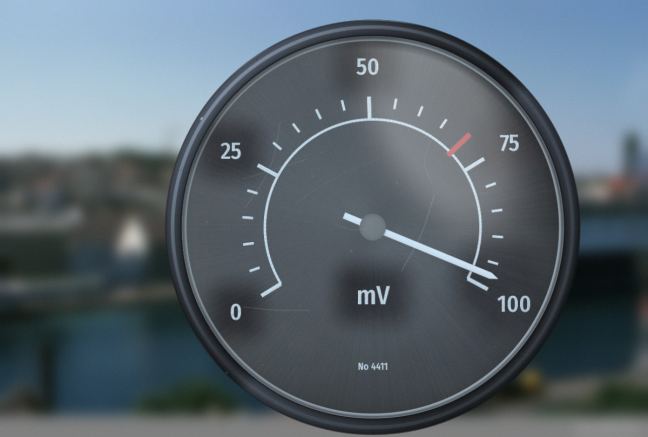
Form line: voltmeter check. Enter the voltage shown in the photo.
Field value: 97.5 mV
